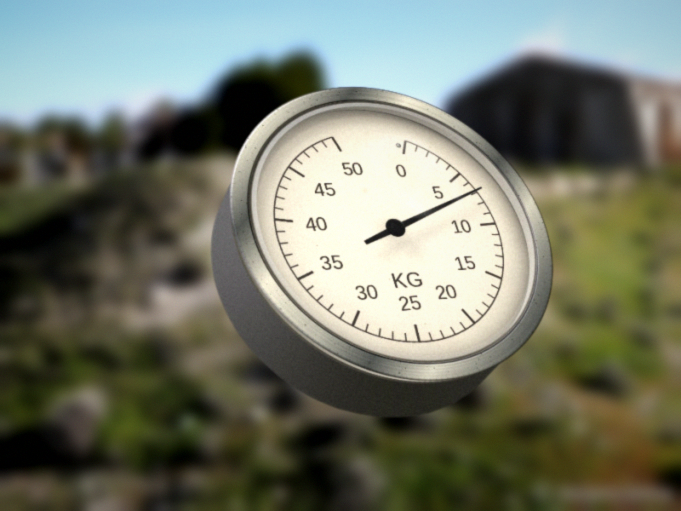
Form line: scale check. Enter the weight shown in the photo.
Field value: 7 kg
